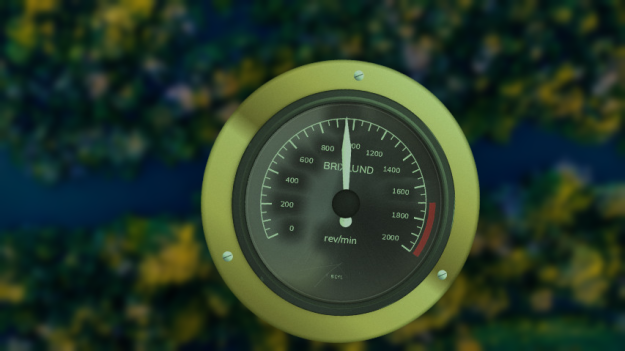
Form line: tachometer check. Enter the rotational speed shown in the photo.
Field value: 950 rpm
